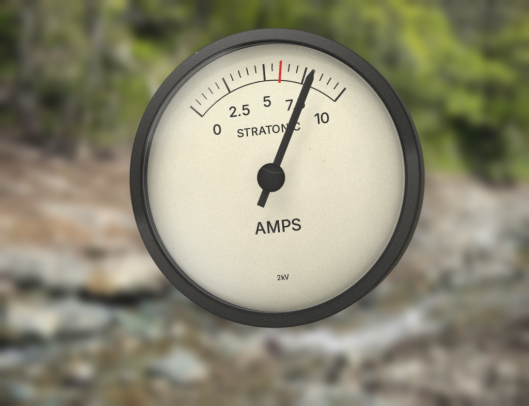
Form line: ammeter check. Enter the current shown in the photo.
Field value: 8 A
